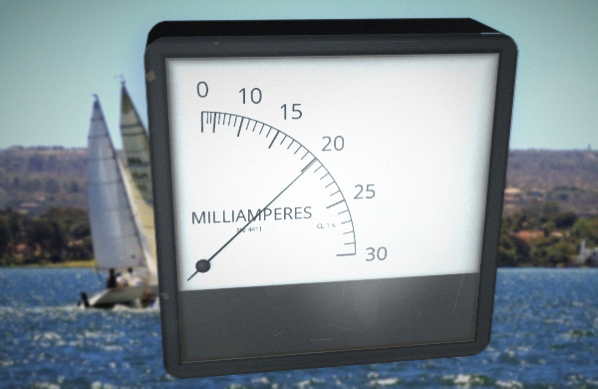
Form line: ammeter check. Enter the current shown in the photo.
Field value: 20 mA
